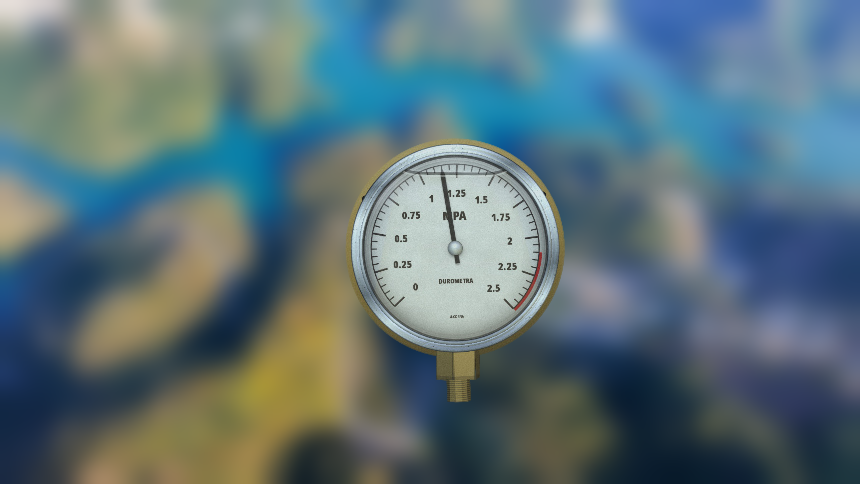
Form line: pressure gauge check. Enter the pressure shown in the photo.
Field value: 1.15 MPa
